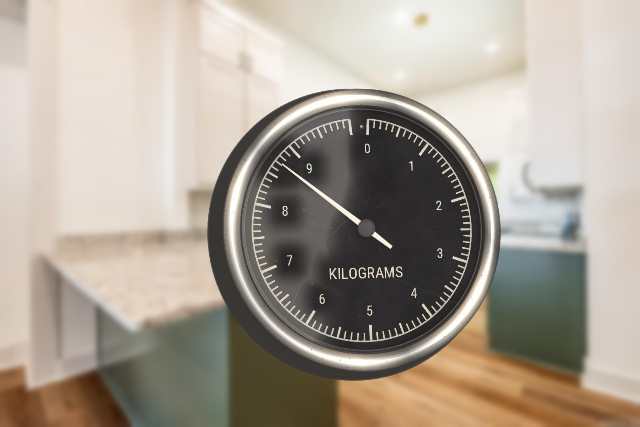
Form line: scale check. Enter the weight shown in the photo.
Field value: 8.7 kg
